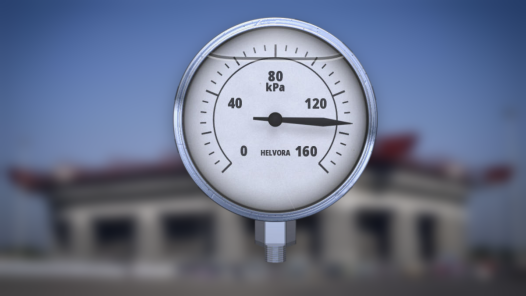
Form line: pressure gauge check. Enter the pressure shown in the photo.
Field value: 135 kPa
